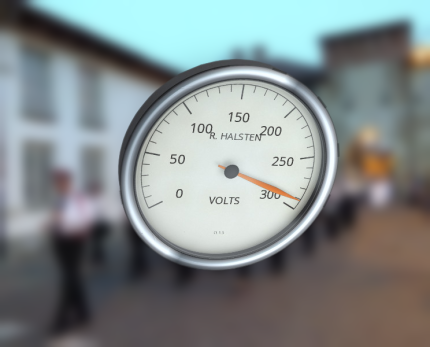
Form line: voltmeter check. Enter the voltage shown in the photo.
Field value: 290 V
